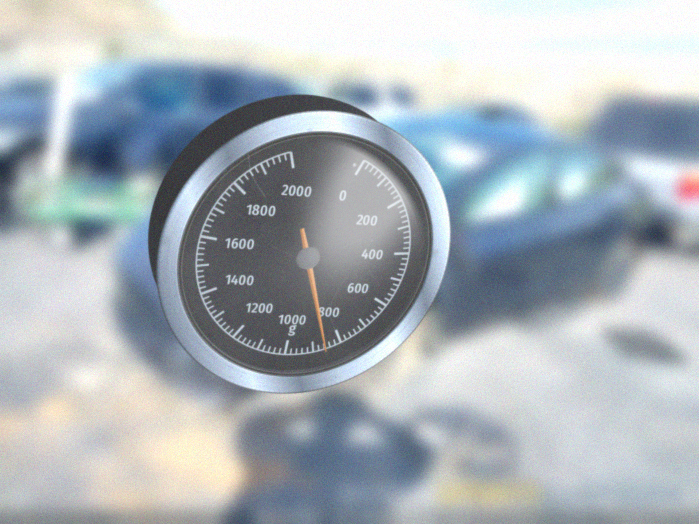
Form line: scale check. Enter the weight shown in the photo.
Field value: 860 g
